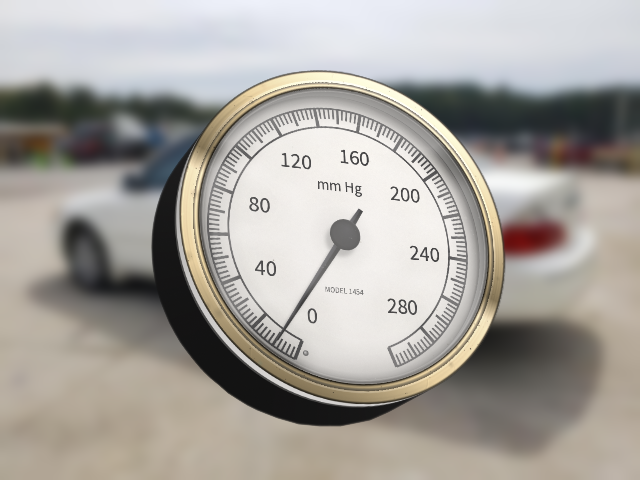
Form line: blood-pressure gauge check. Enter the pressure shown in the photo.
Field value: 10 mmHg
